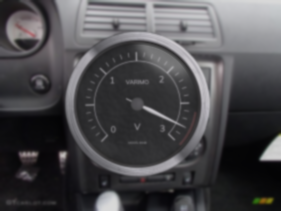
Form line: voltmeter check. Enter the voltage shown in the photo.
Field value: 2.8 V
